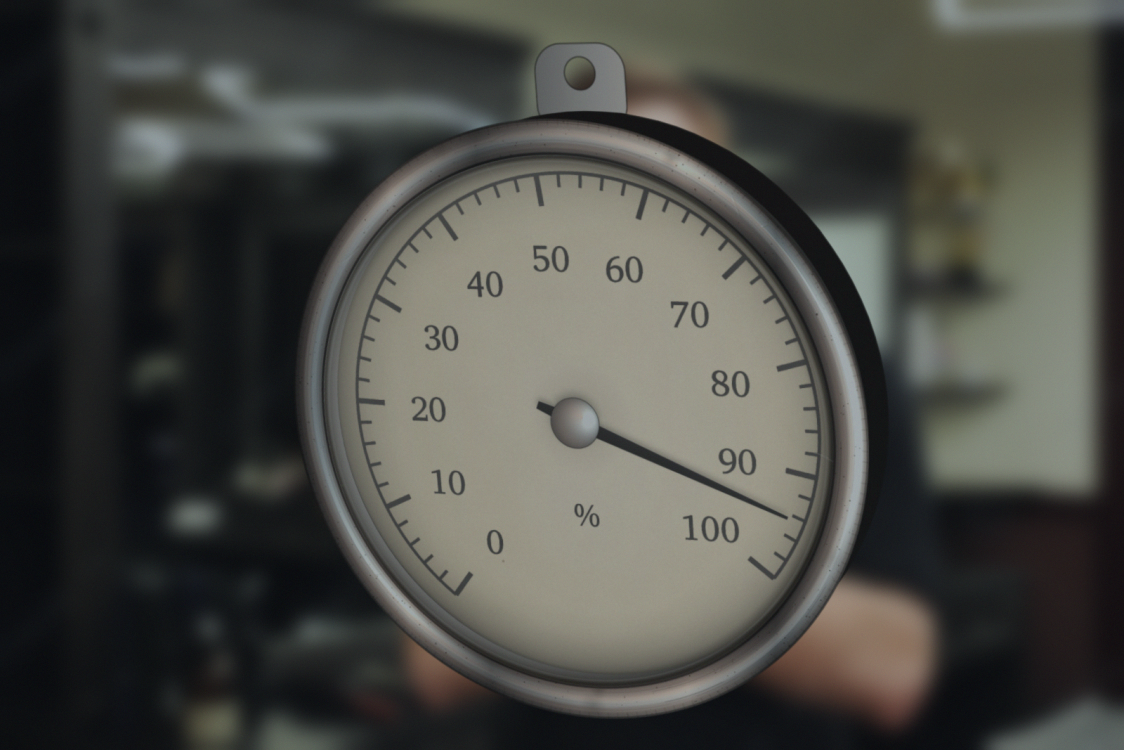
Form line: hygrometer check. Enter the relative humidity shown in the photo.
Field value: 94 %
